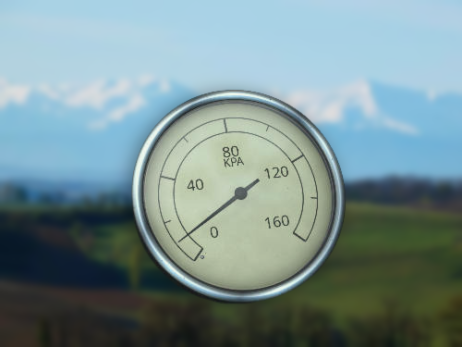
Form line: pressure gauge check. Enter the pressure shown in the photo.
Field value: 10 kPa
